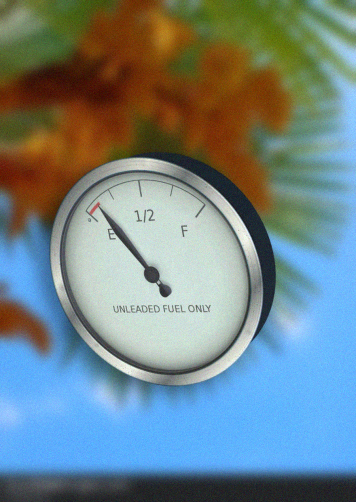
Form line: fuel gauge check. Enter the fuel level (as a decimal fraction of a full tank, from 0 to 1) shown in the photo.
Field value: 0.125
